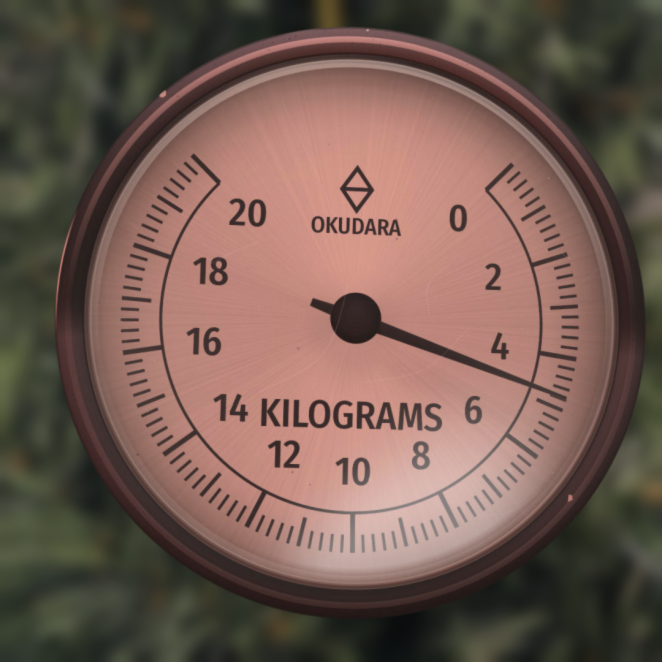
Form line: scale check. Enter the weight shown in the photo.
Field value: 4.8 kg
